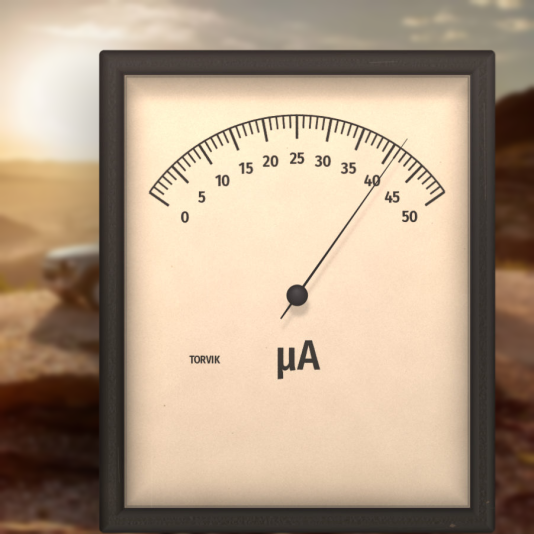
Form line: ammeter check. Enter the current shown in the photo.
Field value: 41 µA
